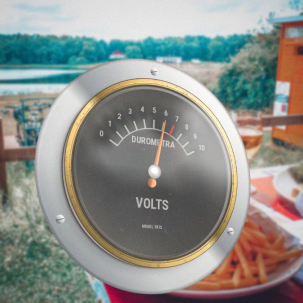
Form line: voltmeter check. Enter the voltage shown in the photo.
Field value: 6 V
